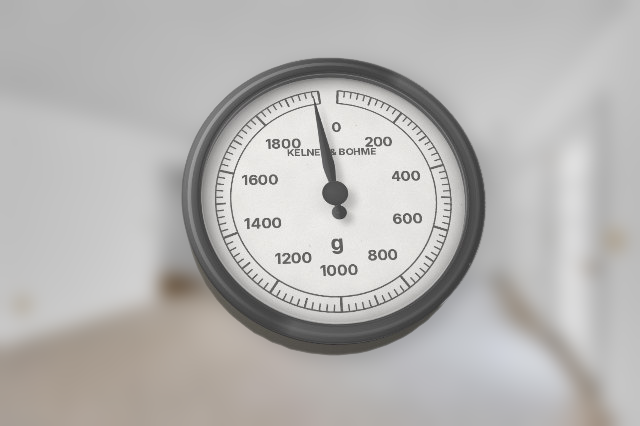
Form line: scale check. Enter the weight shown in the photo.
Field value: 1980 g
